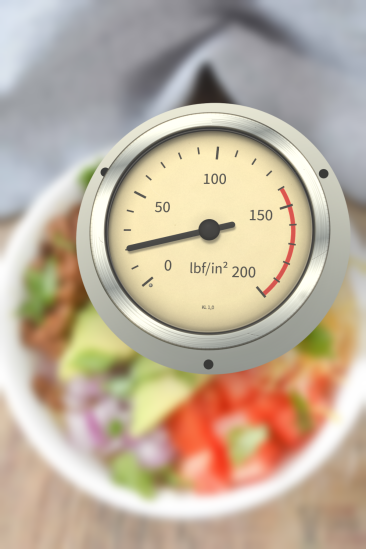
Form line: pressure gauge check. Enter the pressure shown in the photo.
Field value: 20 psi
